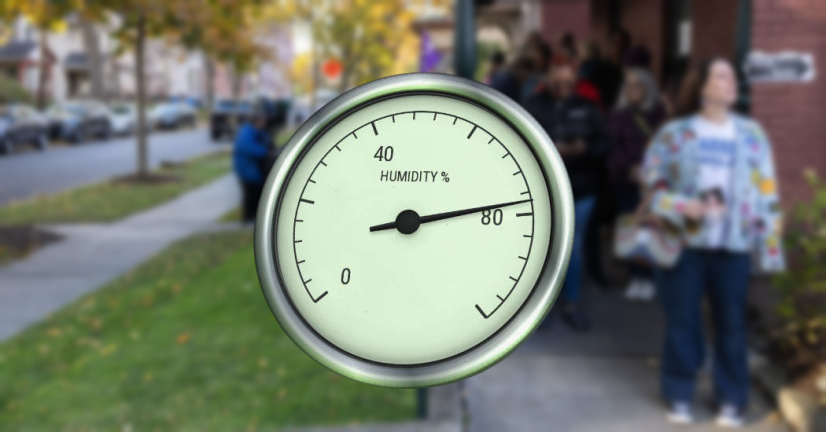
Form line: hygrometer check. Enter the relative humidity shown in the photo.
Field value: 78 %
